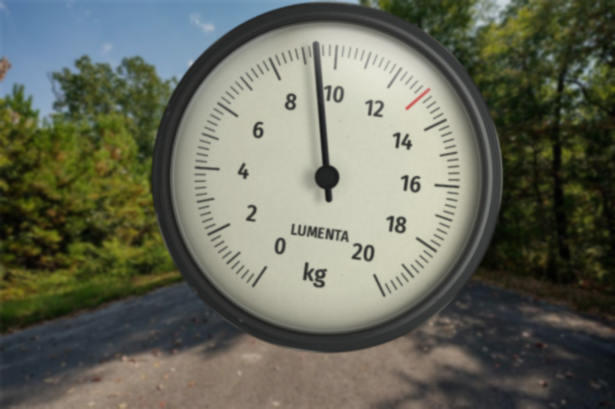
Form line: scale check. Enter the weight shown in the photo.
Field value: 9.4 kg
